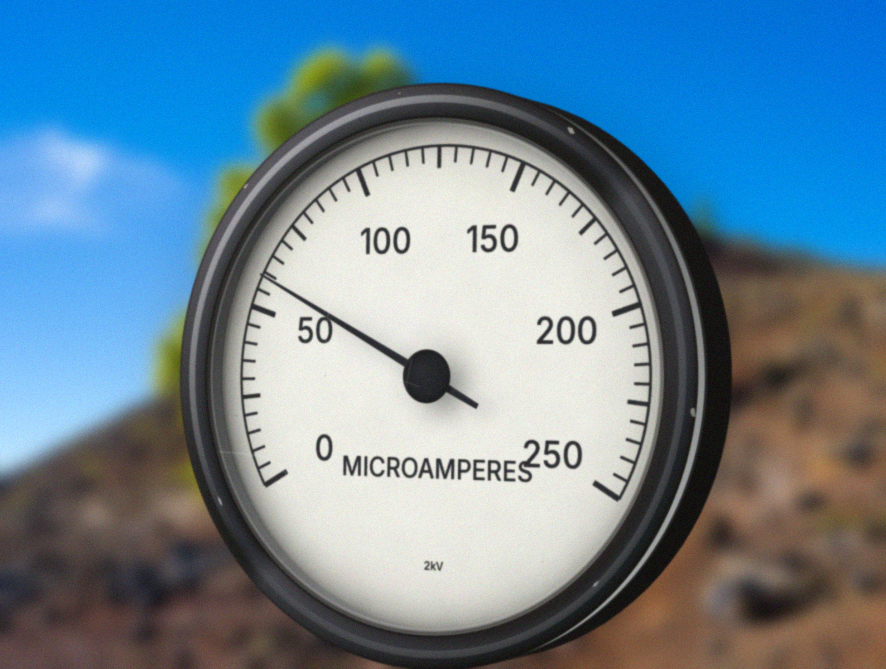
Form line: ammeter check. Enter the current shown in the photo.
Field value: 60 µA
